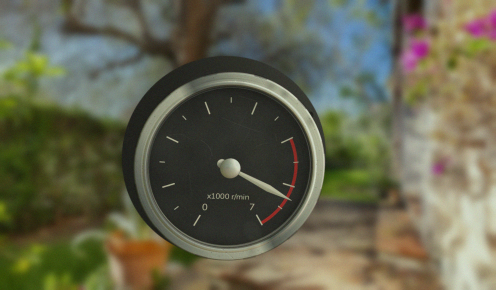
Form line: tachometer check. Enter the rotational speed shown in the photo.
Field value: 6250 rpm
